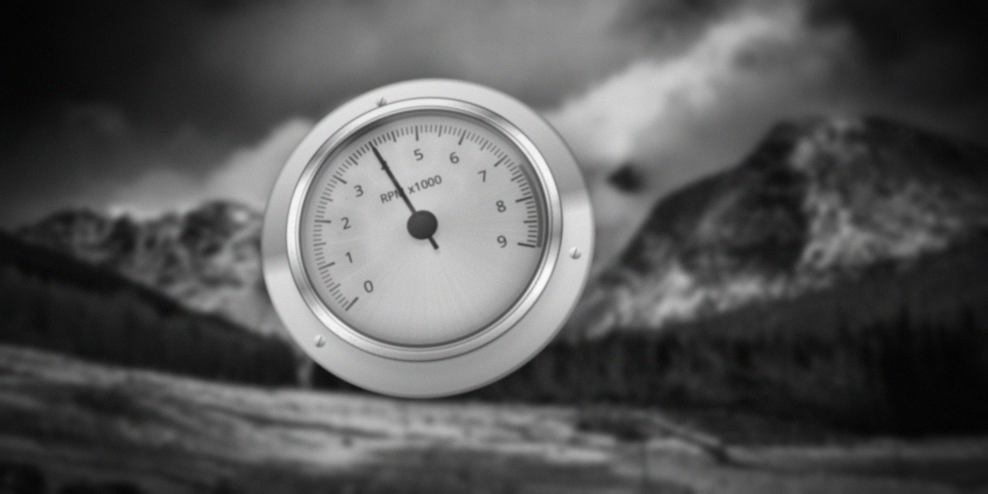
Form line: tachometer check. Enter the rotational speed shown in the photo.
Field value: 4000 rpm
